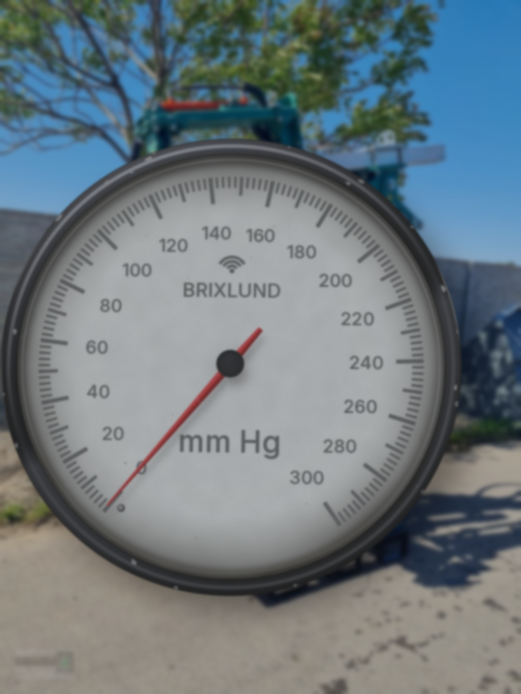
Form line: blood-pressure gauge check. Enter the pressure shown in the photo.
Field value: 0 mmHg
